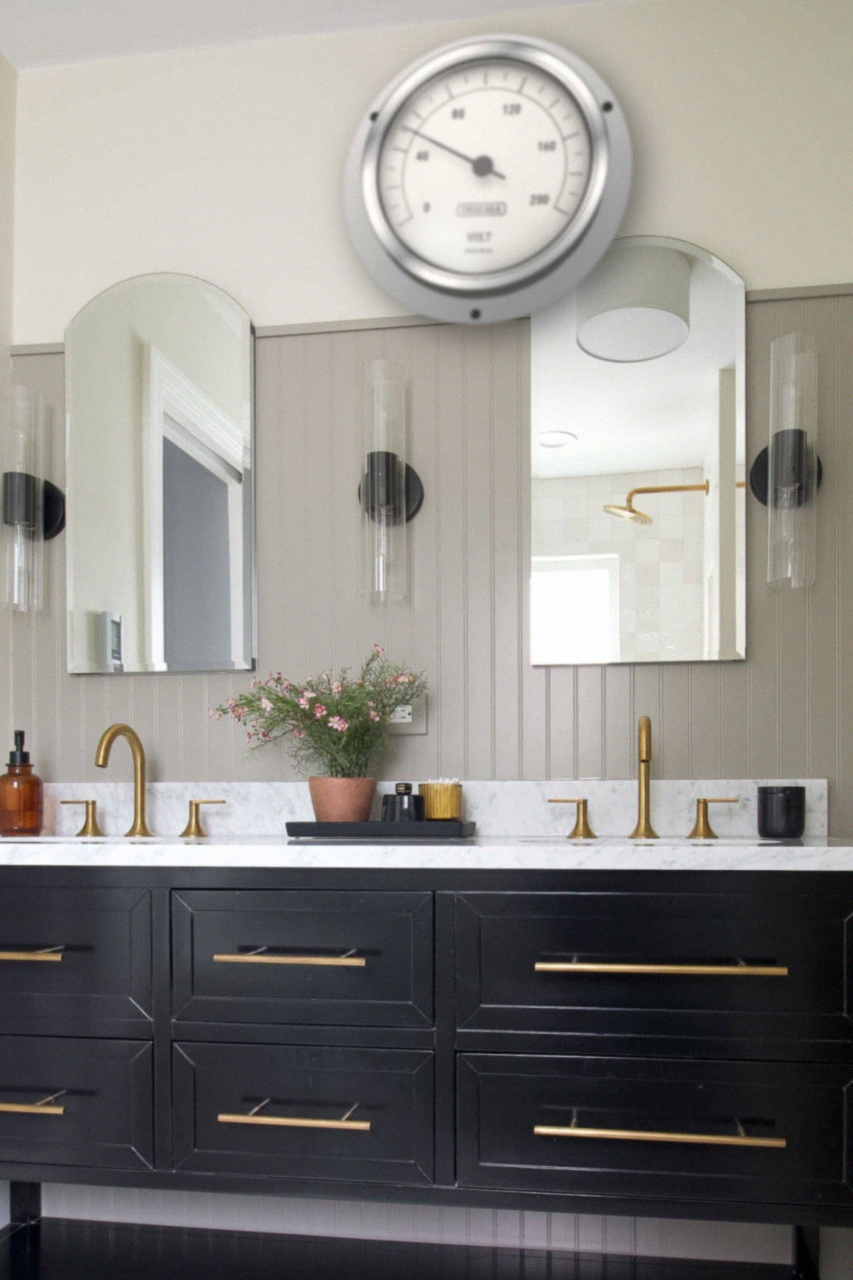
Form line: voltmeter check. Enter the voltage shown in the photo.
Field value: 50 V
